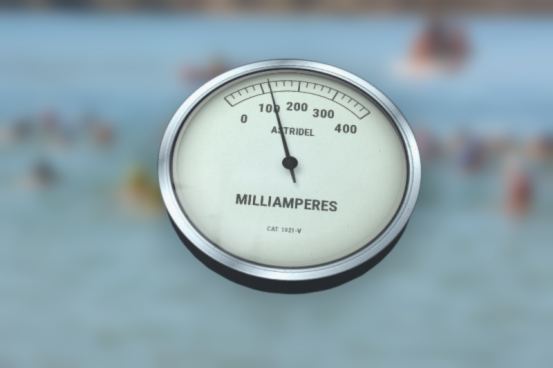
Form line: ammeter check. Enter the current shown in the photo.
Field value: 120 mA
